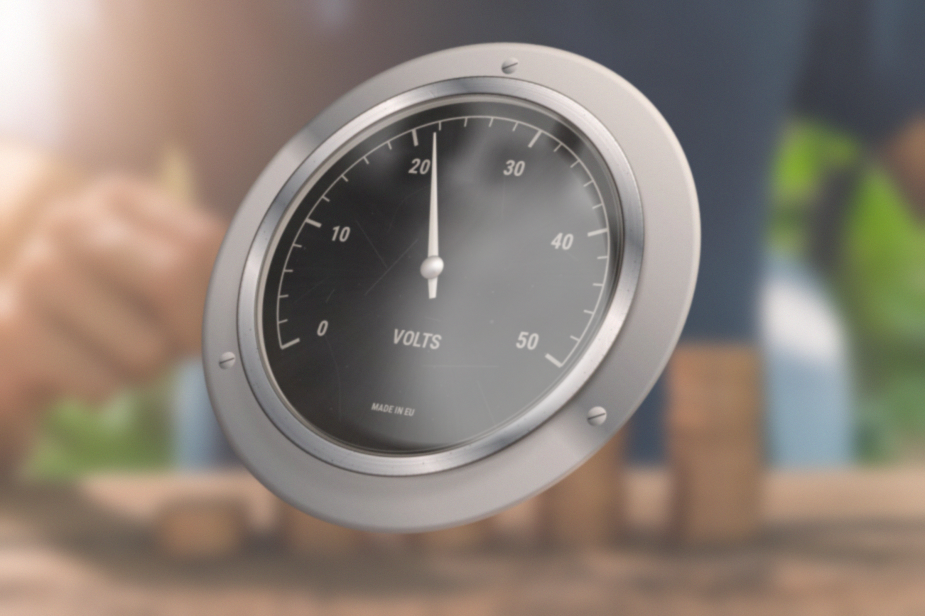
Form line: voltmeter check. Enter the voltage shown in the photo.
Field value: 22 V
